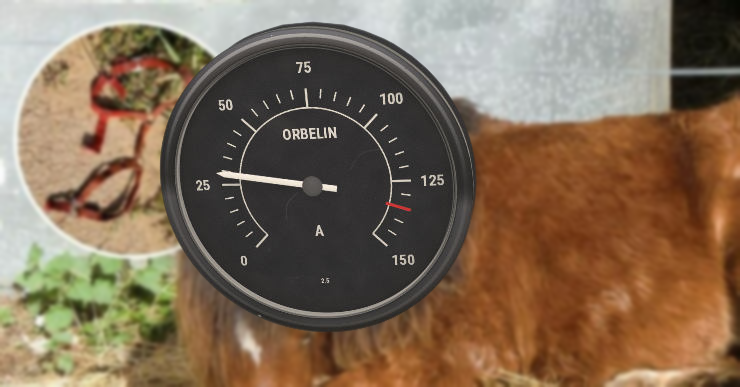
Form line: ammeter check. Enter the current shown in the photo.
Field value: 30 A
